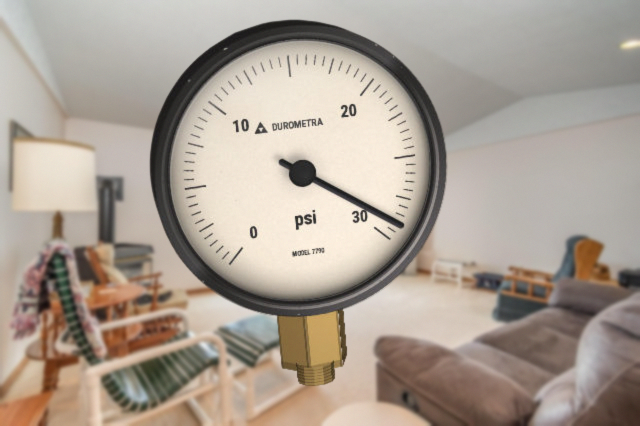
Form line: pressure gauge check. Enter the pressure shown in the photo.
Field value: 29 psi
